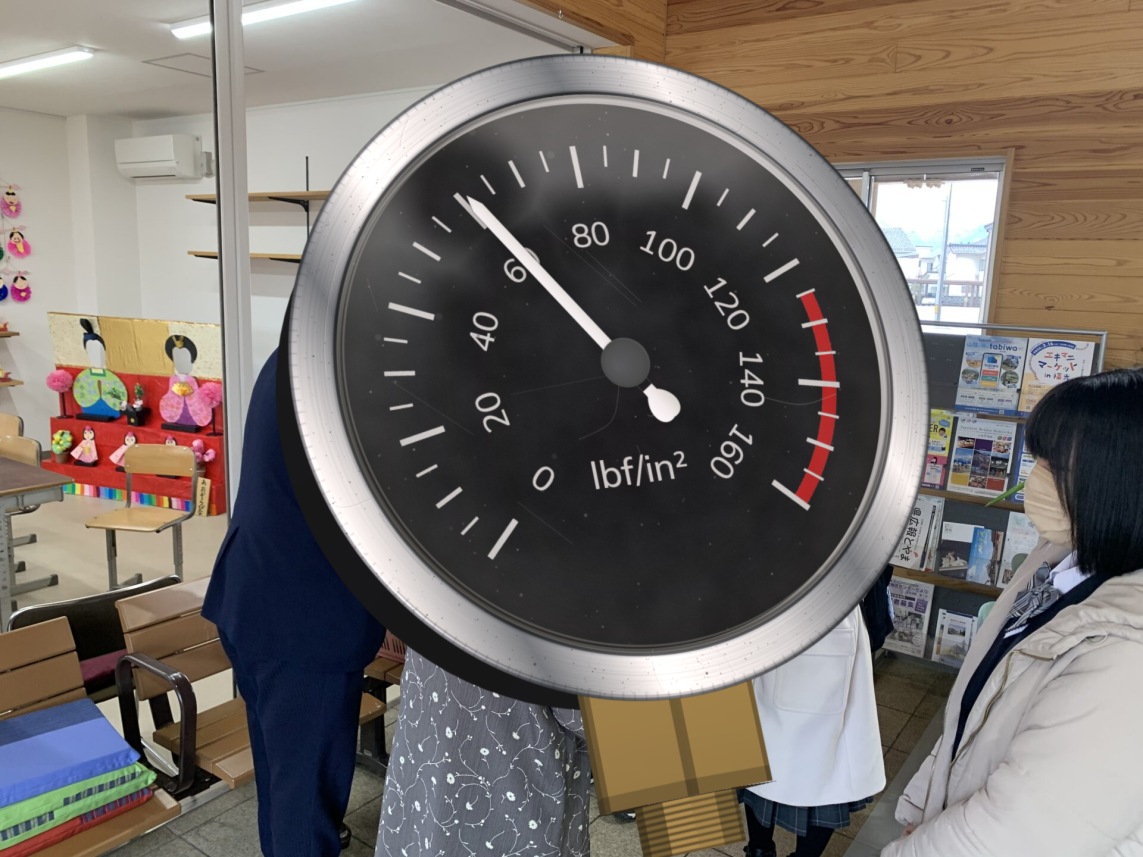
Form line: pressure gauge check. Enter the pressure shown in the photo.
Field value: 60 psi
